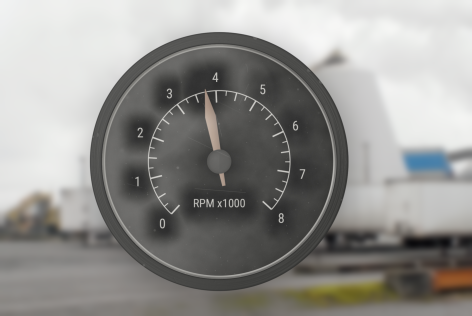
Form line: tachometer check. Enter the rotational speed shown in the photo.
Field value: 3750 rpm
